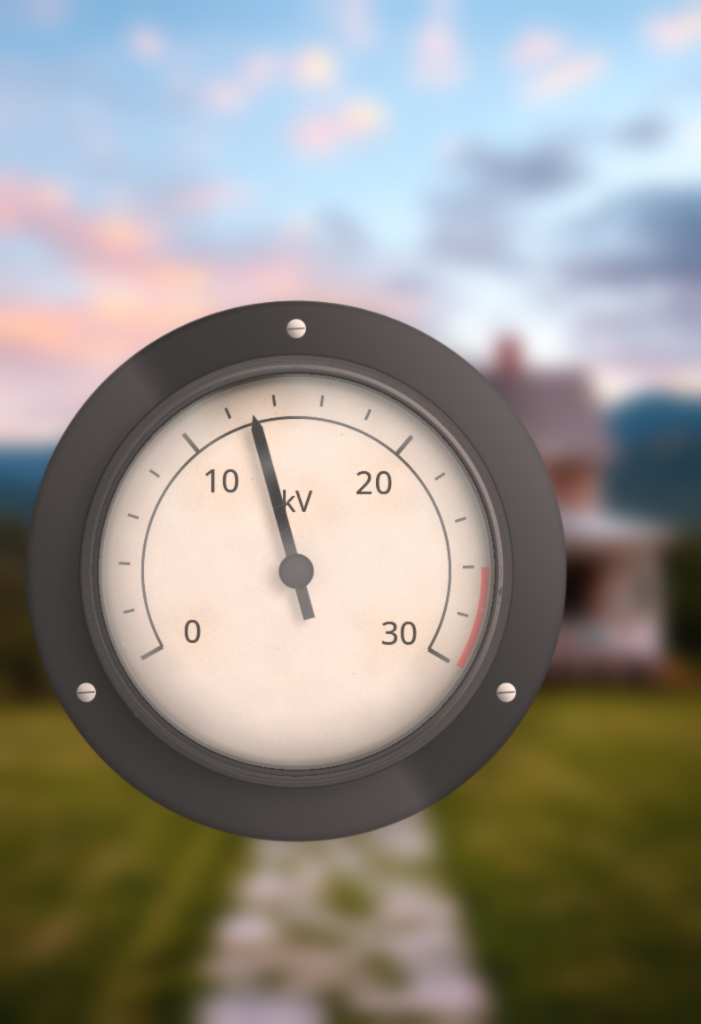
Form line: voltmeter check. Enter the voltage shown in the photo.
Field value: 13 kV
